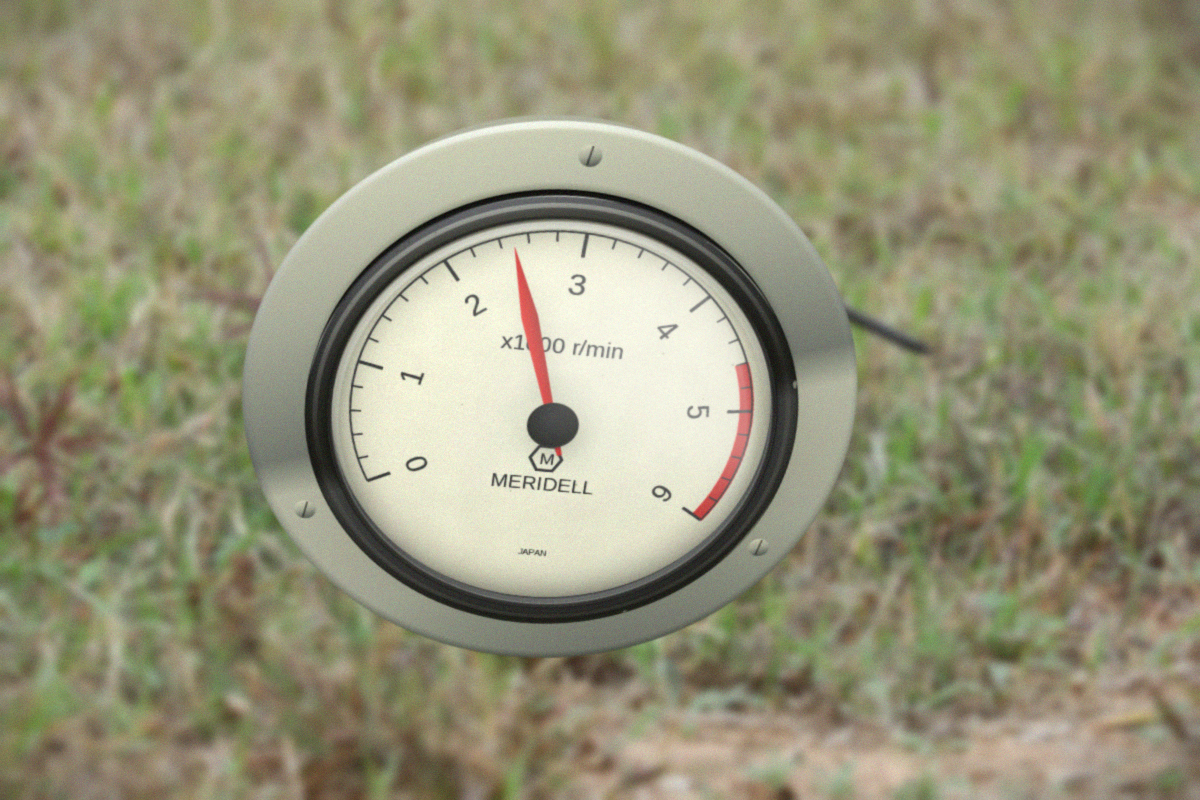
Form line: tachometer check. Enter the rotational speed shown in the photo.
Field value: 2500 rpm
